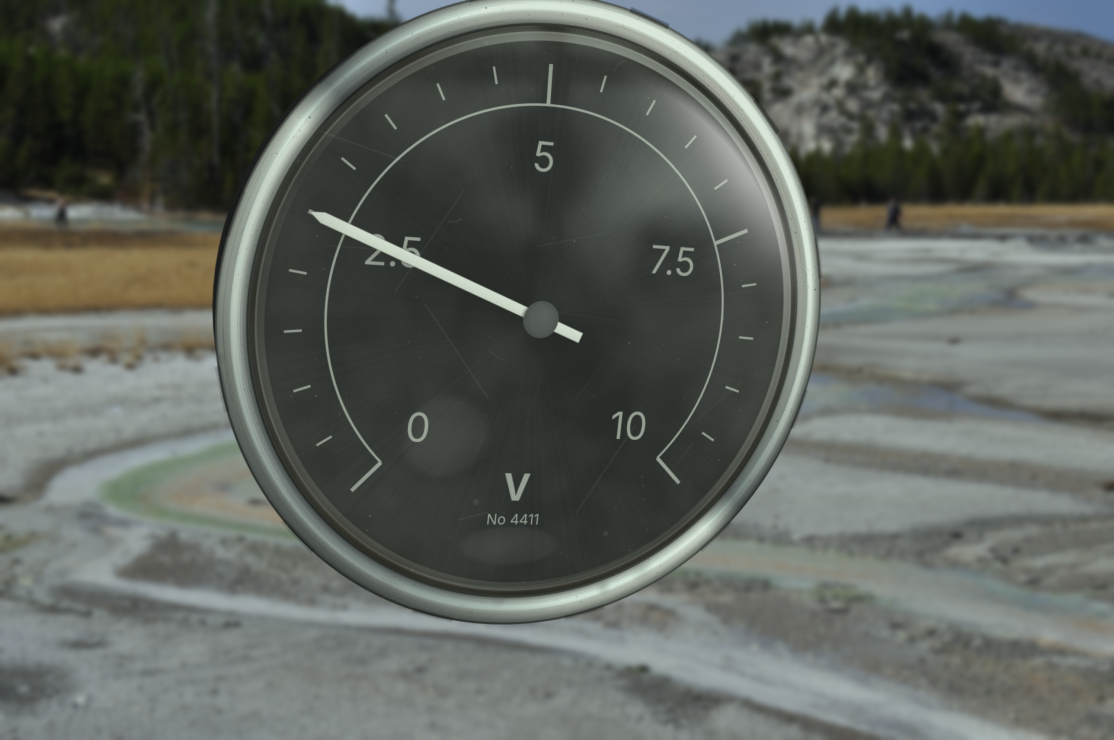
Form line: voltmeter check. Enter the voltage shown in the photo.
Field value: 2.5 V
